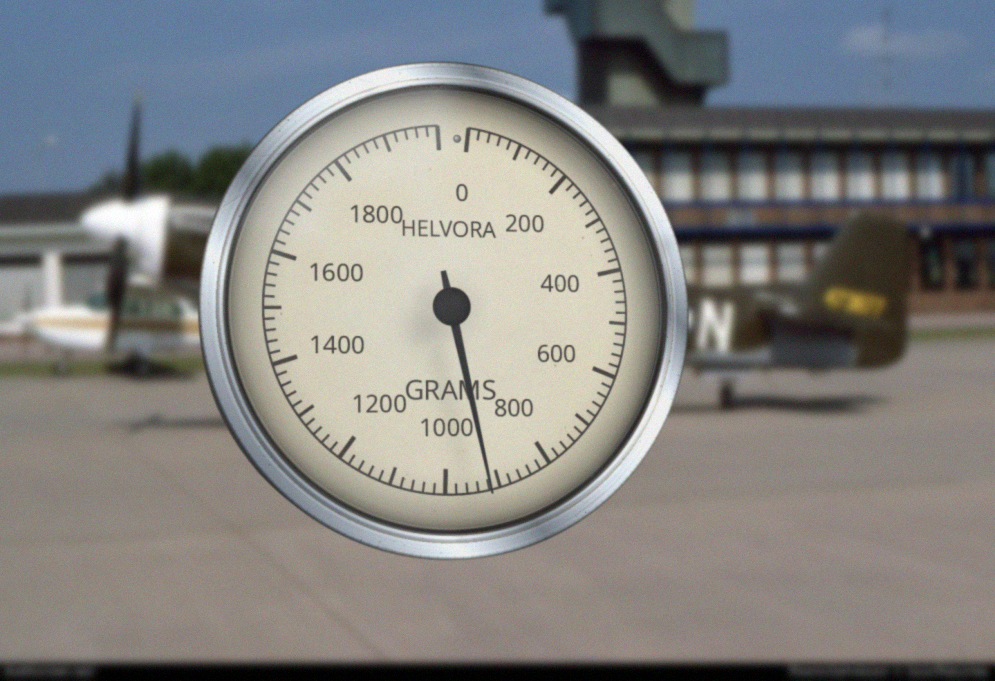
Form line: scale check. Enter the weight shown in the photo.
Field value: 920 g
